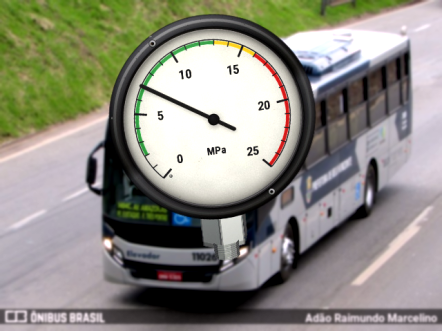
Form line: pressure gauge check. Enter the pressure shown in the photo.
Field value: 7 MPa
